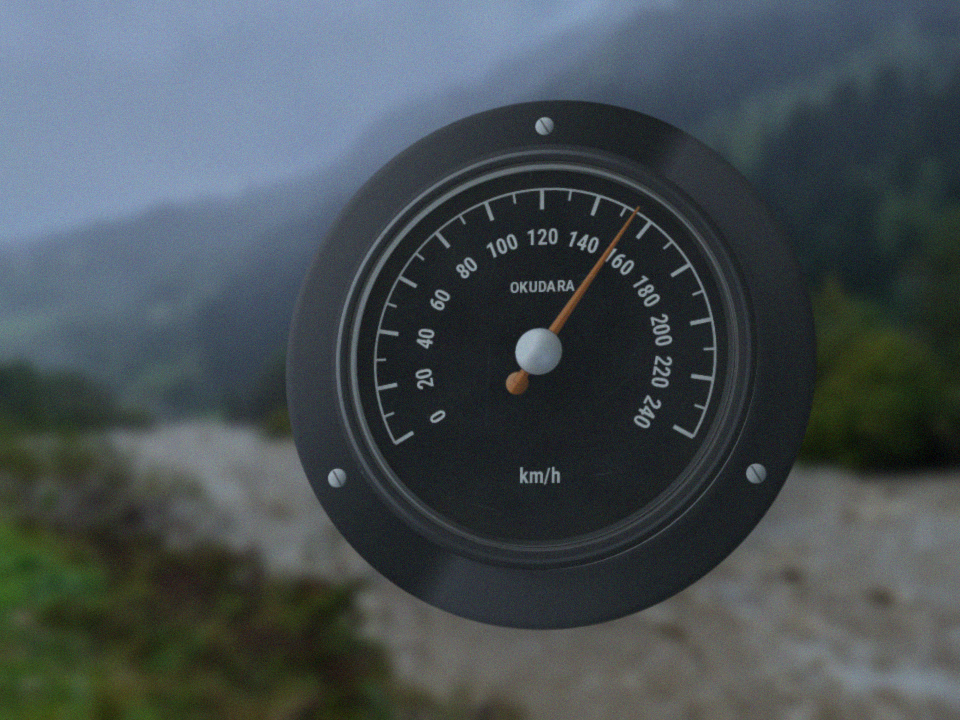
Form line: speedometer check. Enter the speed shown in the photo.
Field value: 155 km/h
